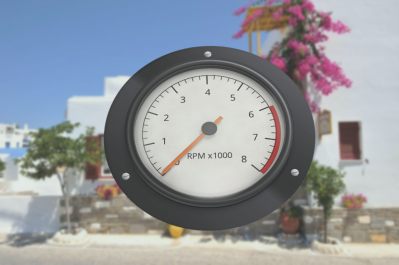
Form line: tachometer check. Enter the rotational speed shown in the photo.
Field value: 0 rpm
